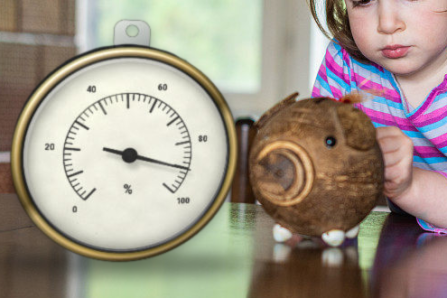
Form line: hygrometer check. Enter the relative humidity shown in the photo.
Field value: 90 %
